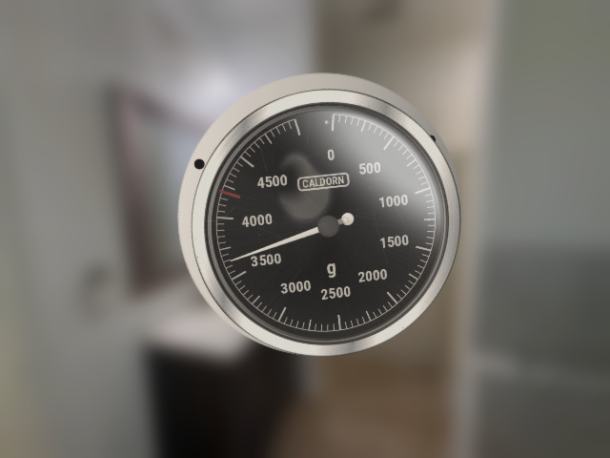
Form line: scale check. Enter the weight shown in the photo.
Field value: 3650 g
